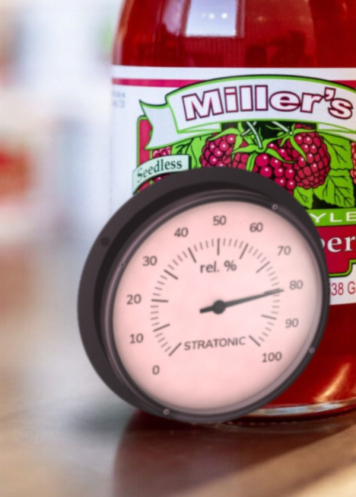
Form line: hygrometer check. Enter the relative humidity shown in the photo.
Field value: 80 %
